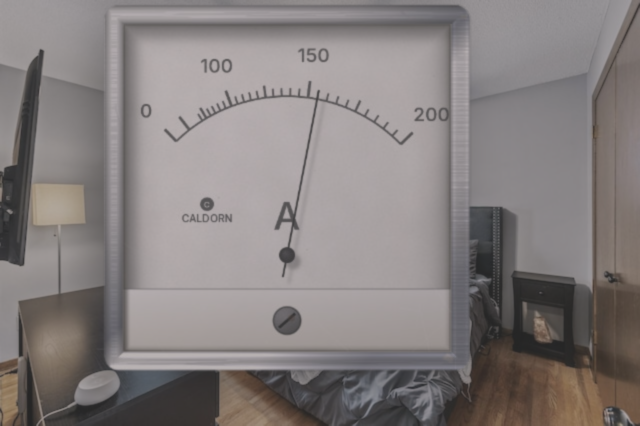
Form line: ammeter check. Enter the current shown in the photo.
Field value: 155 A
